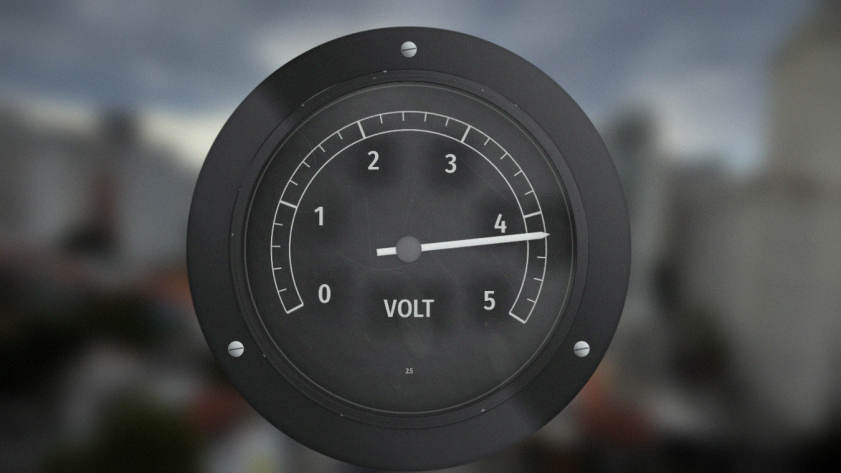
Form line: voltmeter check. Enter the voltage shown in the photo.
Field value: 4.2 V
